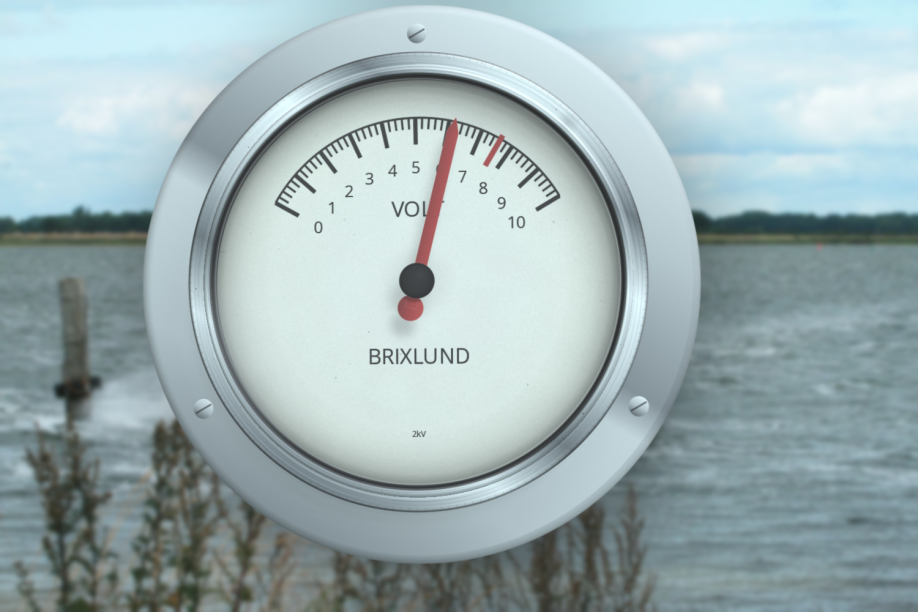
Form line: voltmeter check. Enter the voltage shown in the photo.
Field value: 6.2 V
